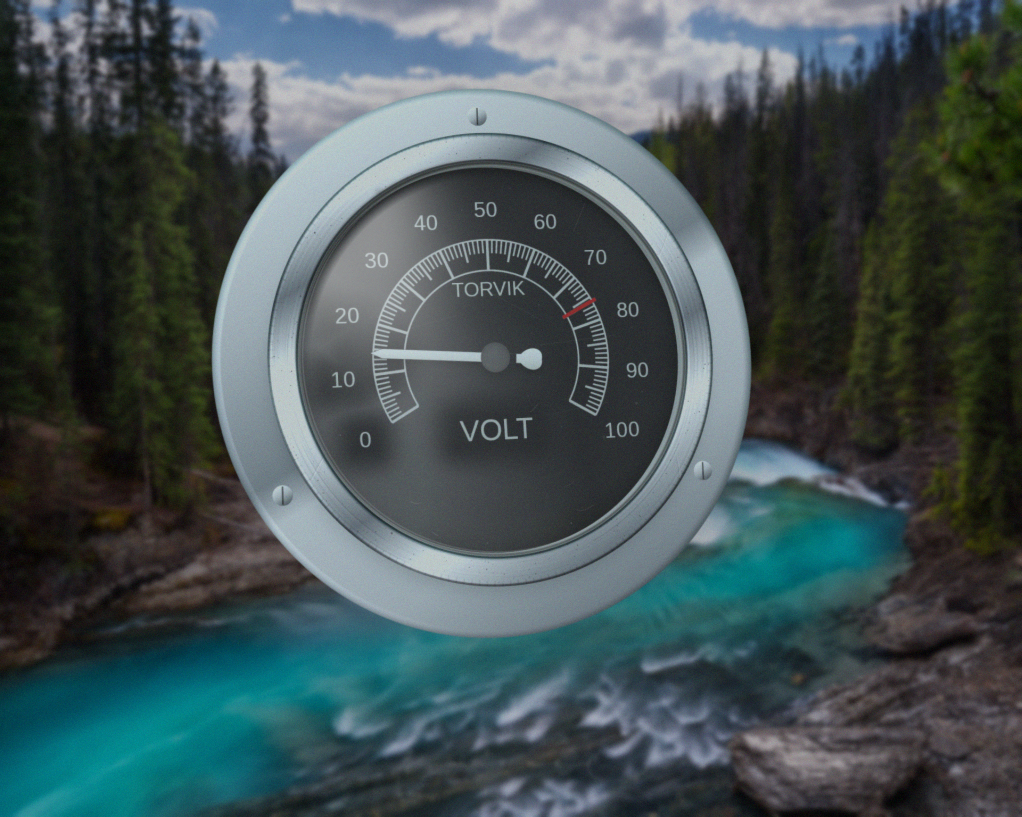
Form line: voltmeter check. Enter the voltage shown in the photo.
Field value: 14 V
